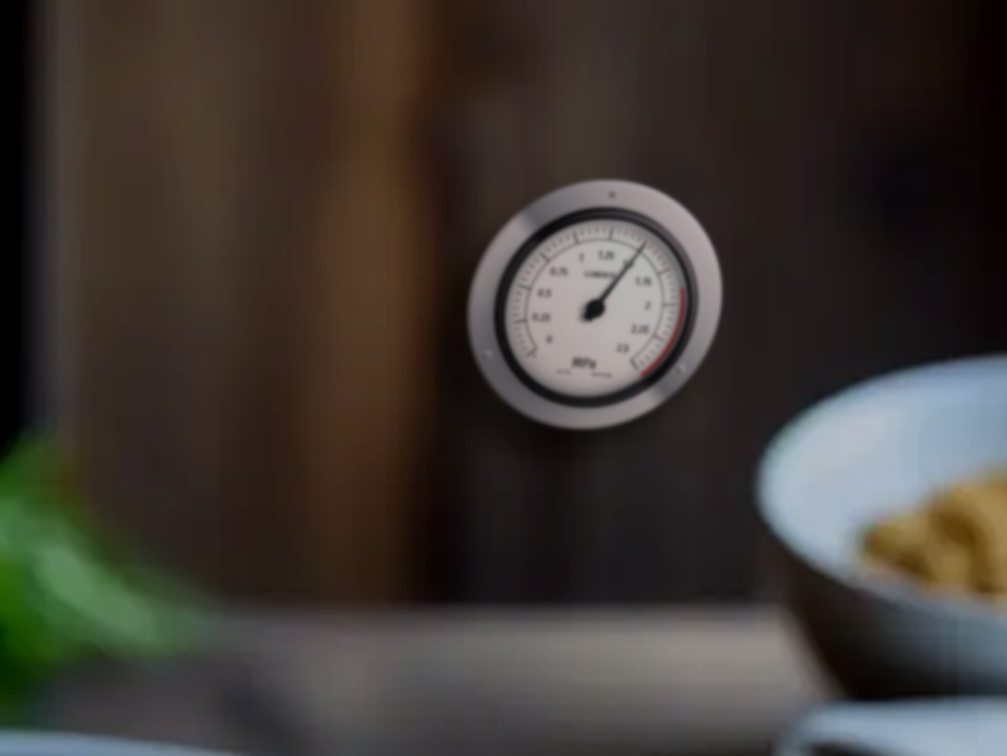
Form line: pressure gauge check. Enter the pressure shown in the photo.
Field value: 1.5 MPa
